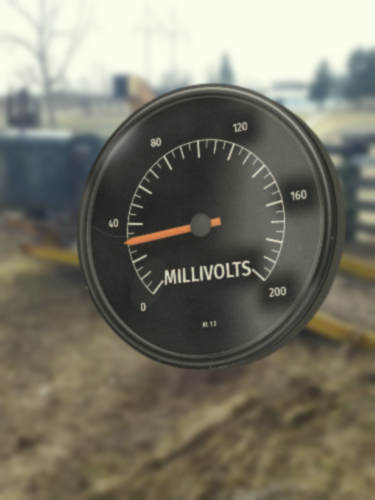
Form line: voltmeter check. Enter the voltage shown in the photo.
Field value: 30 mV
